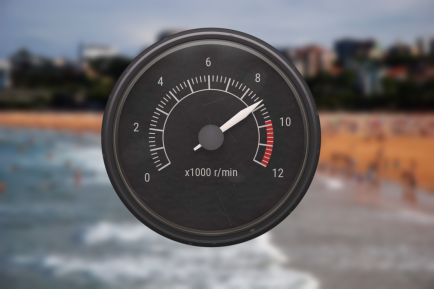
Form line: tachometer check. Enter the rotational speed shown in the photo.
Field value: 8800 rpm
